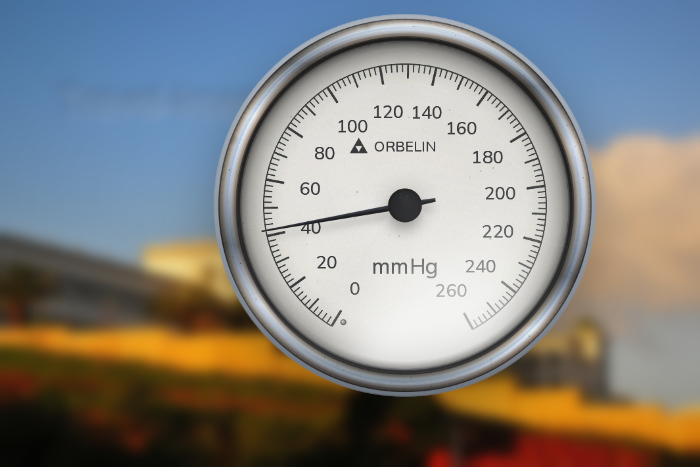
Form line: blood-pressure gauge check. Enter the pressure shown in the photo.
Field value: 42 mmHg
